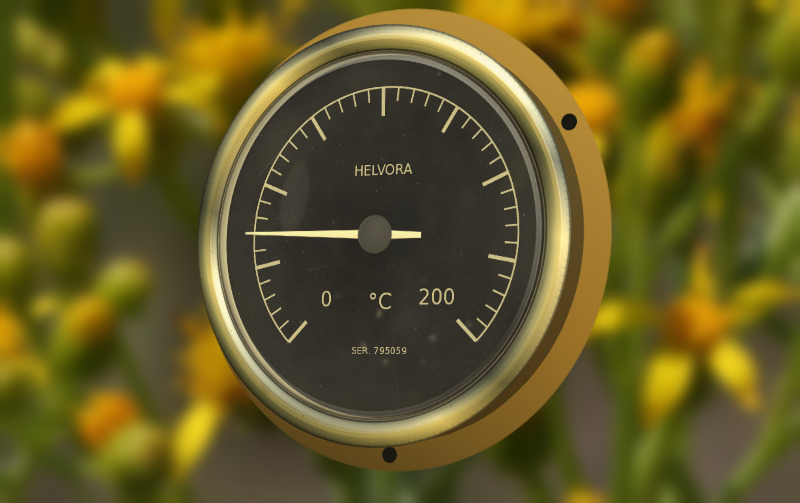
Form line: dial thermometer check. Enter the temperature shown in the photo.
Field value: 35 °C
